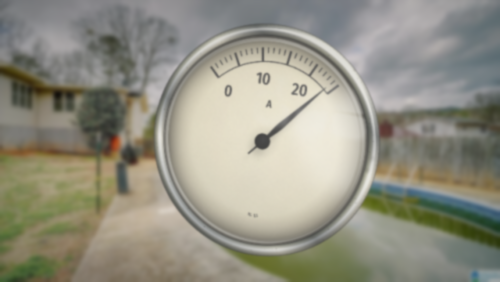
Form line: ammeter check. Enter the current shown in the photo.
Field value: 24 A
